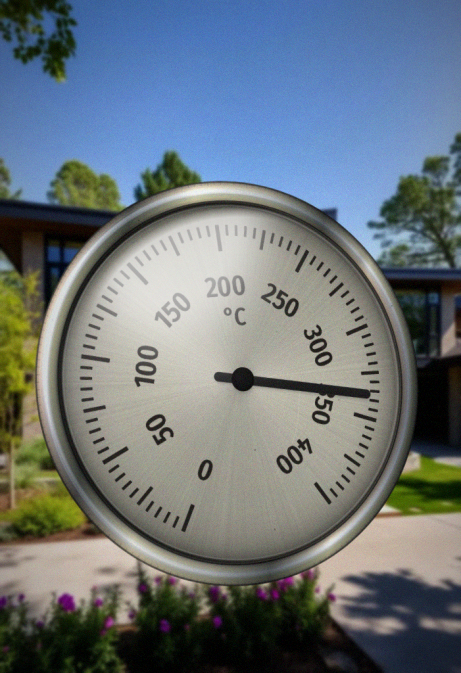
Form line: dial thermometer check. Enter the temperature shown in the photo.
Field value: 337.5 °C
